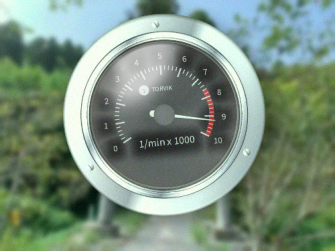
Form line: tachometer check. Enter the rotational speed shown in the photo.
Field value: 9200 rpm
